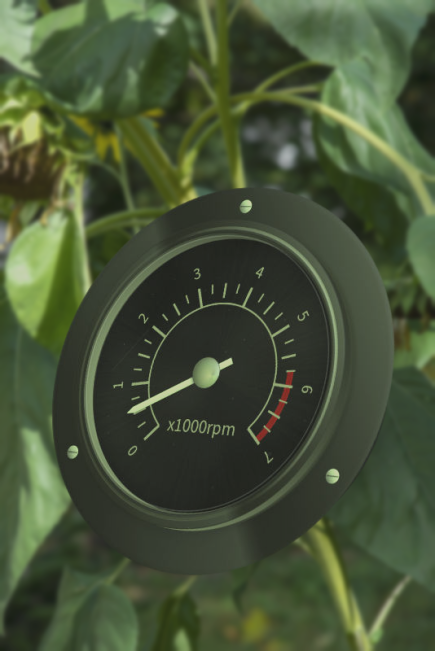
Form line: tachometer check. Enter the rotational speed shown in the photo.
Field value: 500 rpm
